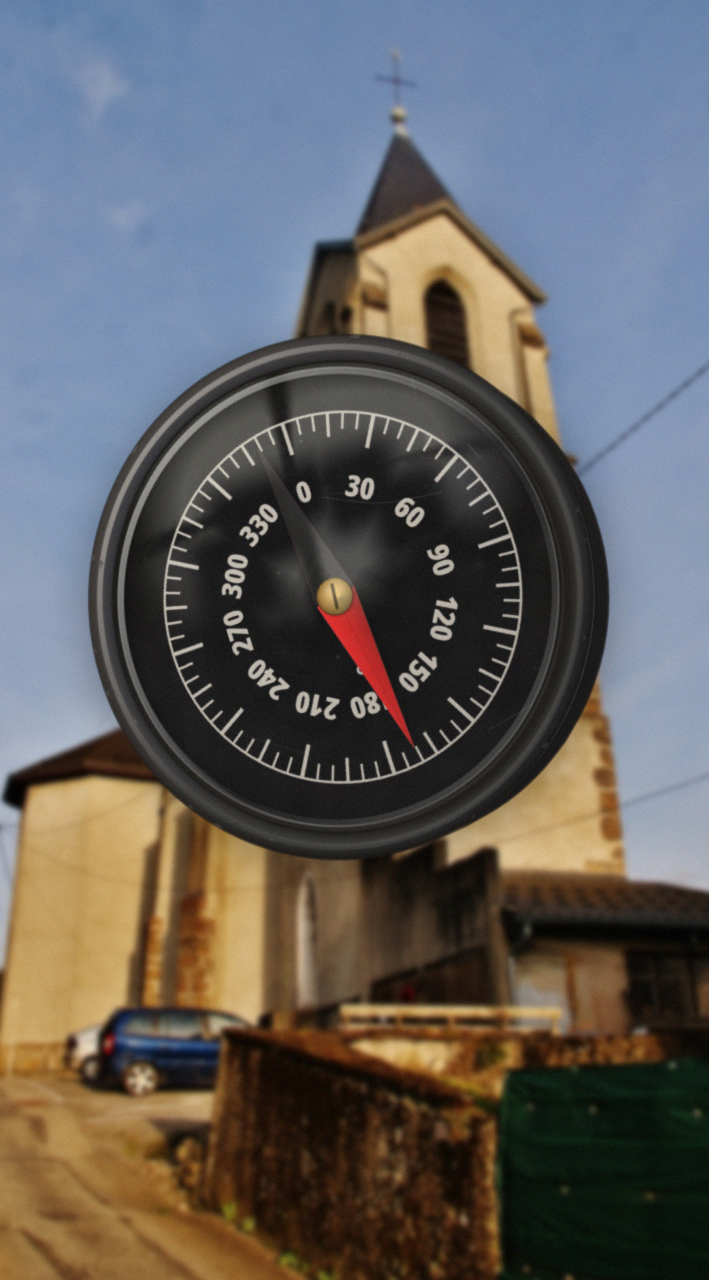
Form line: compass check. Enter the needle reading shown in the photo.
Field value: 170 °
